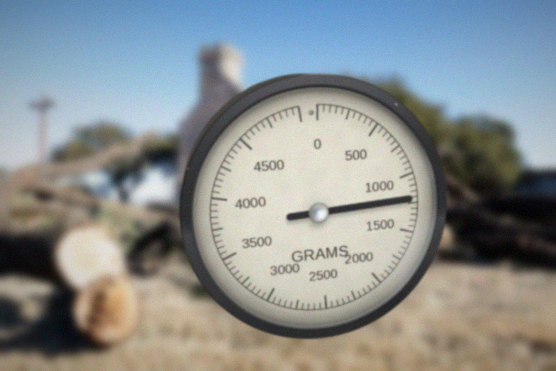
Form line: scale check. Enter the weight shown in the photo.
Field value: 1200 g
